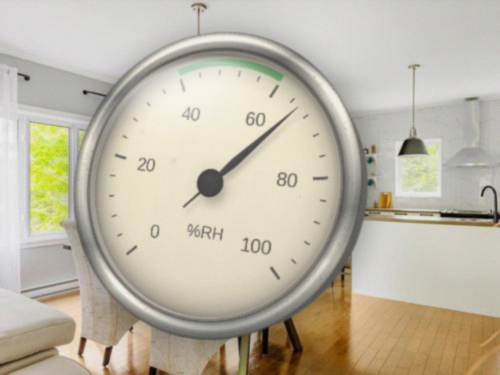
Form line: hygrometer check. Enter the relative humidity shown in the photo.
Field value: 66 %
